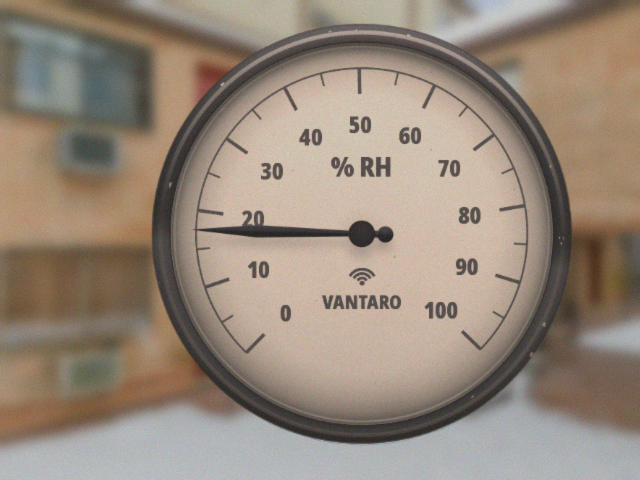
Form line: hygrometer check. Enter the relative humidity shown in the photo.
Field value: 17.5 %
